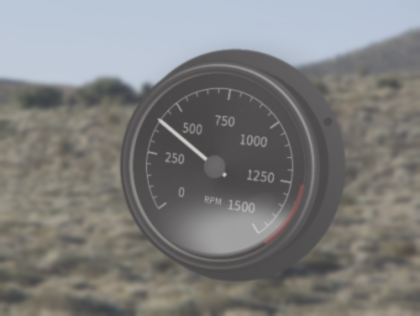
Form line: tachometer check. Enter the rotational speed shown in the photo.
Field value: 400 rpm
